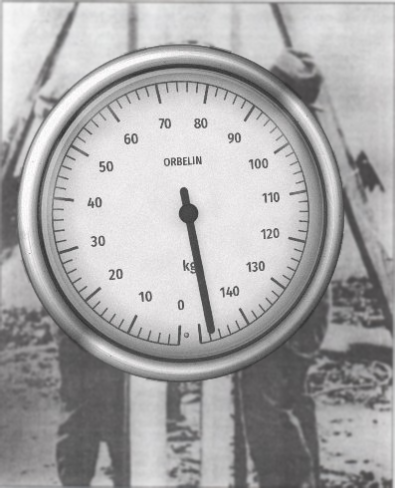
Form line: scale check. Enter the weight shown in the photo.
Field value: 148 kg
